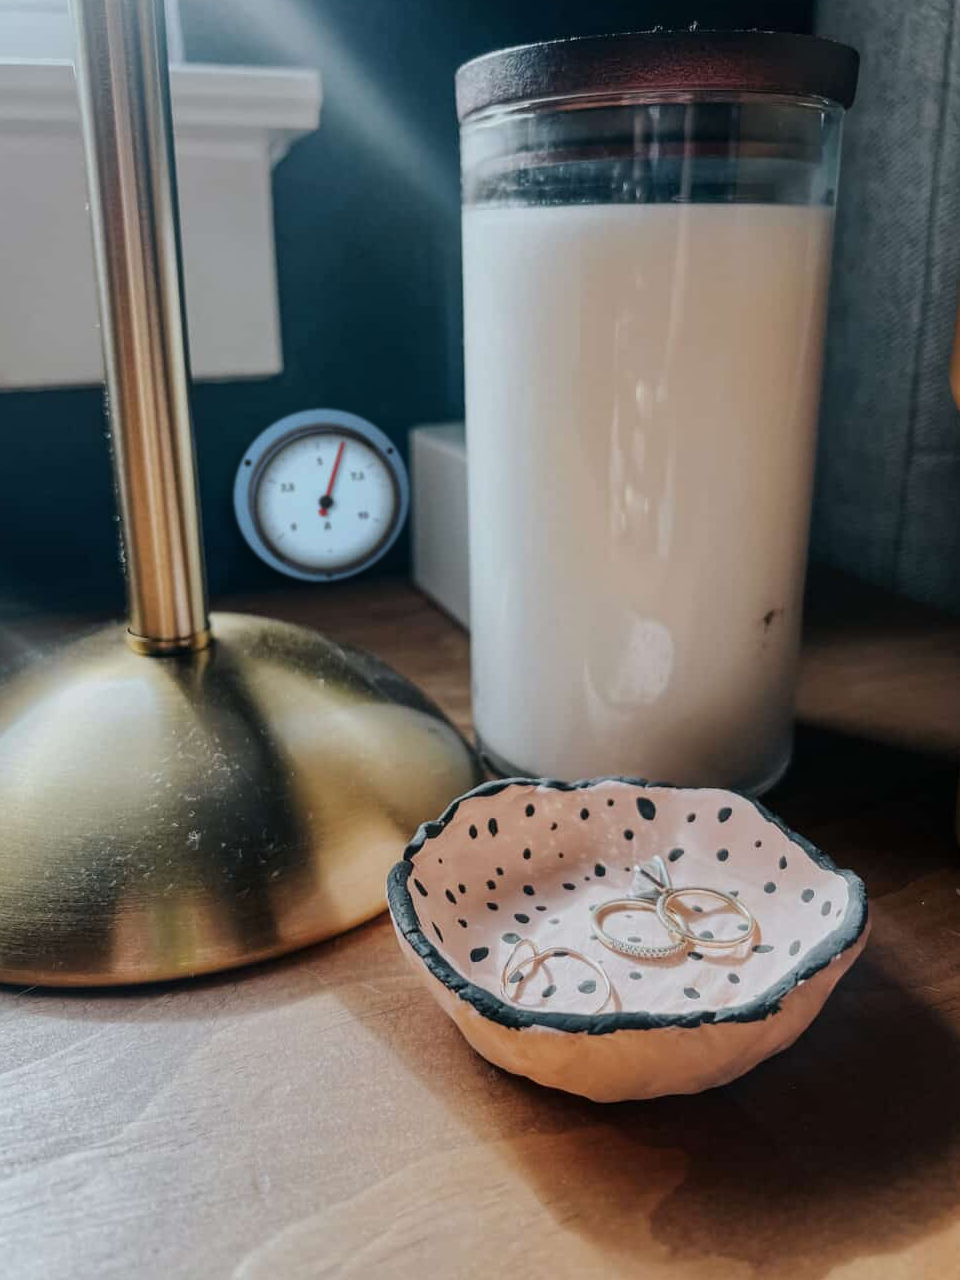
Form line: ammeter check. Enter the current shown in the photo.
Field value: 6 A
